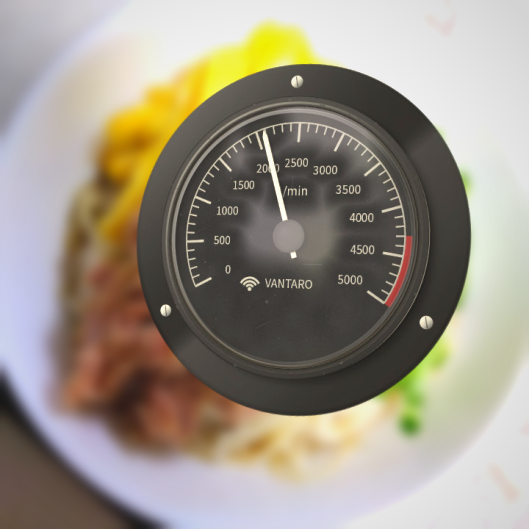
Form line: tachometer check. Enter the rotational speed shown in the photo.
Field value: 2100 rpm
